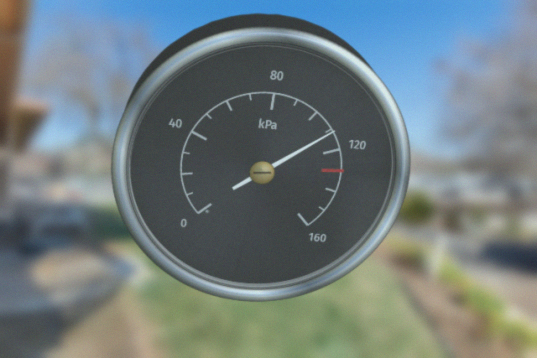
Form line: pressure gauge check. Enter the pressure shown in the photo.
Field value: 110 kPa
